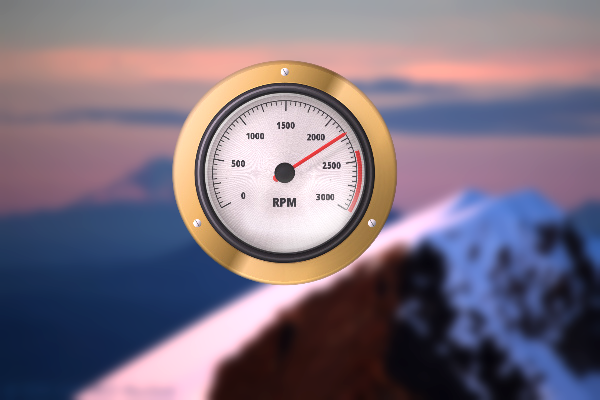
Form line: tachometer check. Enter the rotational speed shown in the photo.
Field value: 2200 rpm
